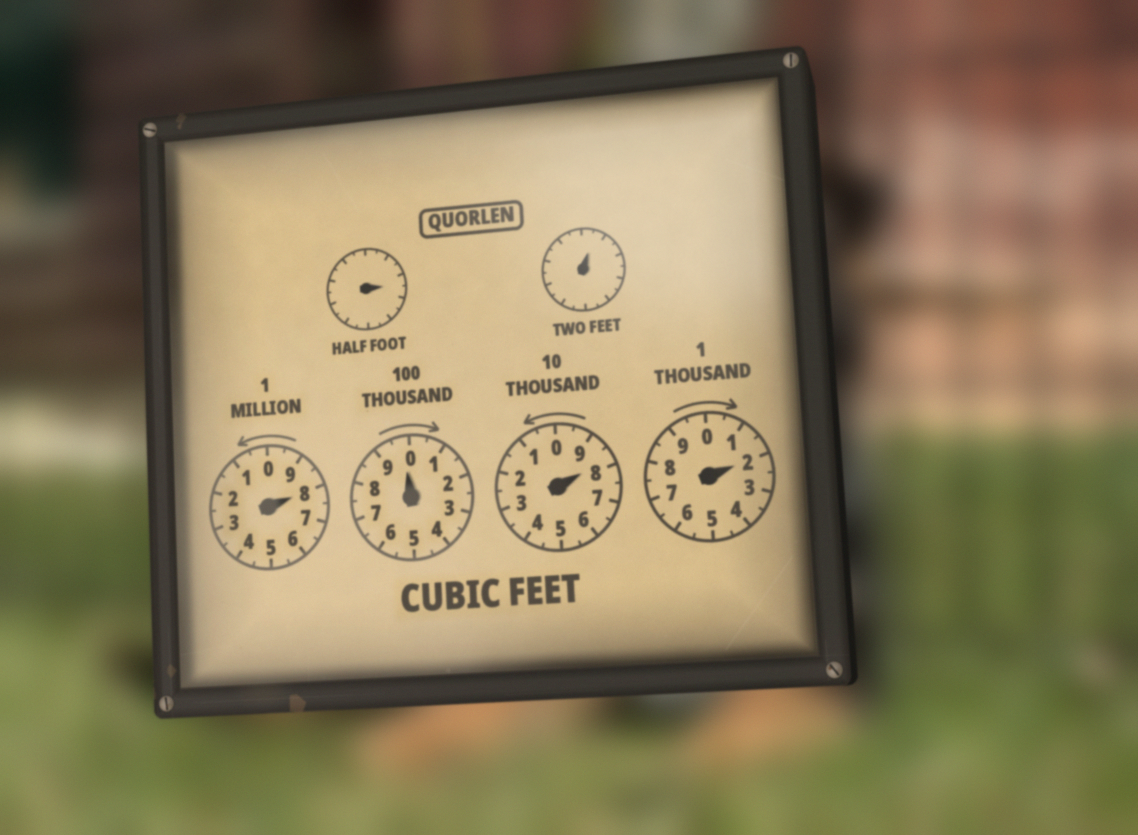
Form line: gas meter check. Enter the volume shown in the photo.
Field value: 798200 ft³
